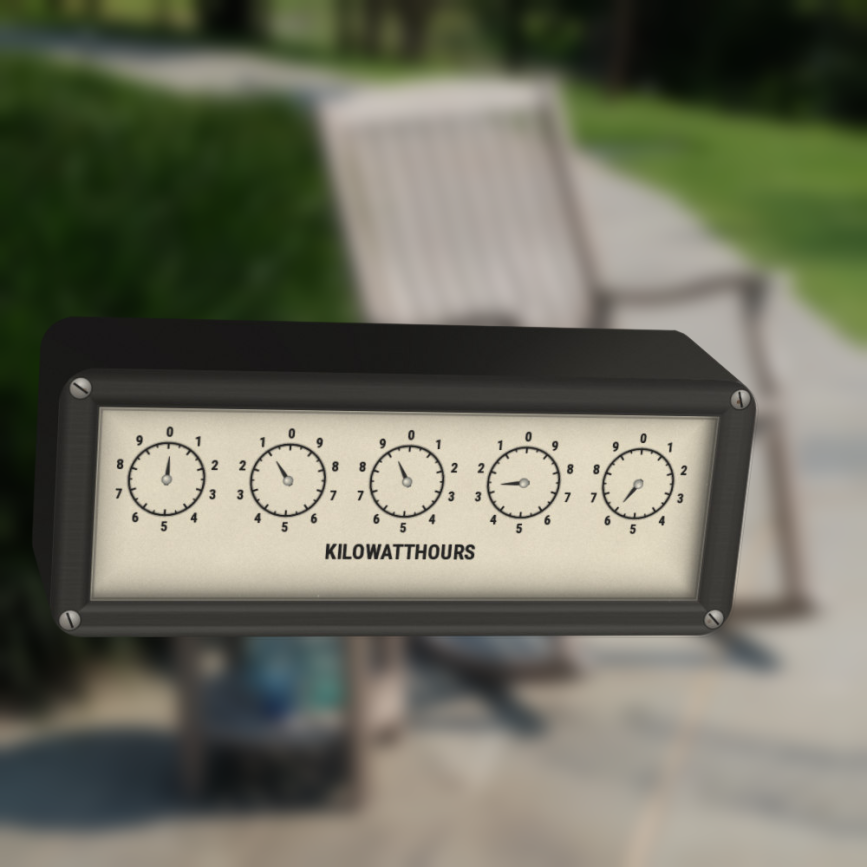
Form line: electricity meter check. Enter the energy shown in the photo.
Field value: 926 kWh
